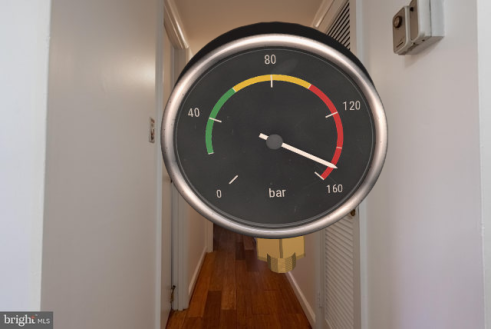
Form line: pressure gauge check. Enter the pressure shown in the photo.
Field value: 150 bar
